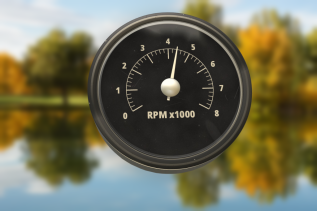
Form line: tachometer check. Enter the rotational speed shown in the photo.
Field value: 4400 rpm
